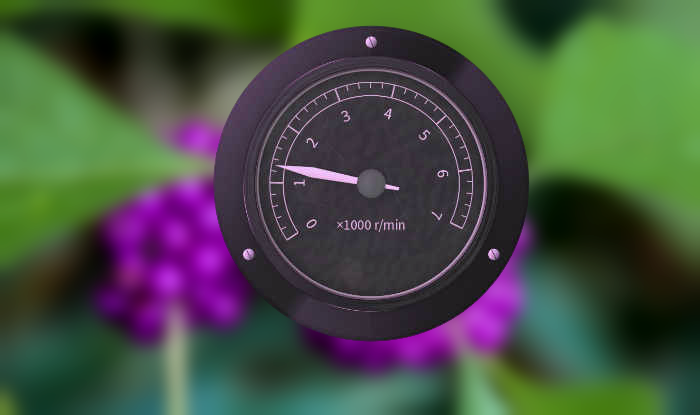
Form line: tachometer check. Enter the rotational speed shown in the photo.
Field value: 1300 rpm
